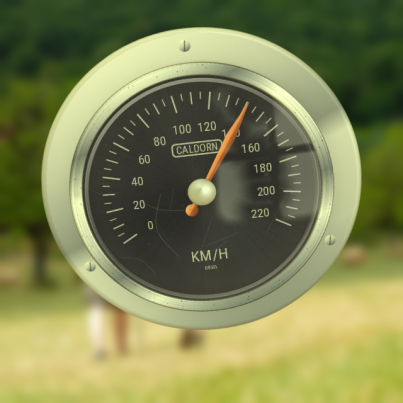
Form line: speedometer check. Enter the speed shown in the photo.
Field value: 140 km/h
